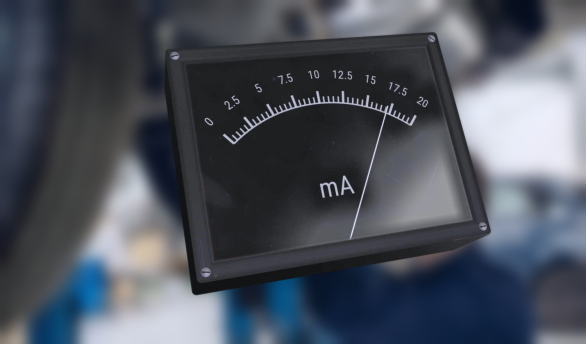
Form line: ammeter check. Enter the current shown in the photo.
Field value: 17 mA
